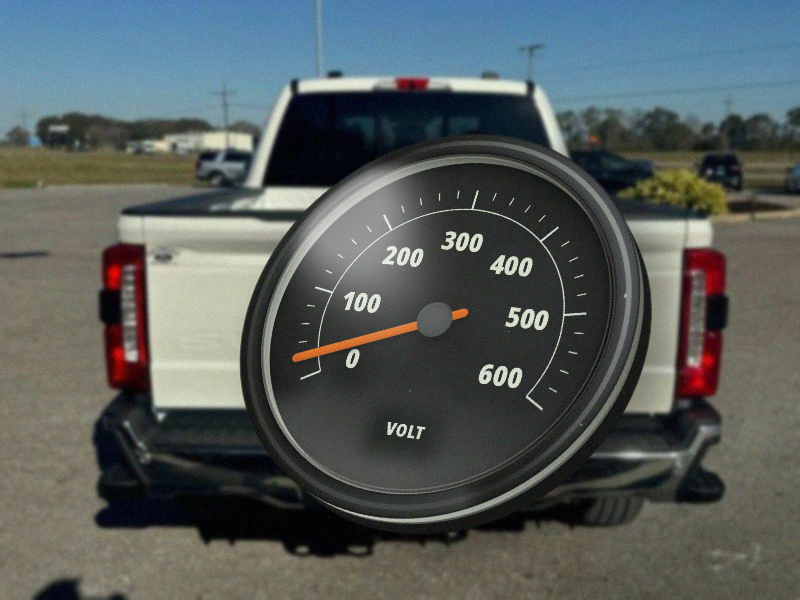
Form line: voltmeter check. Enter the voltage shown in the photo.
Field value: 20 V
